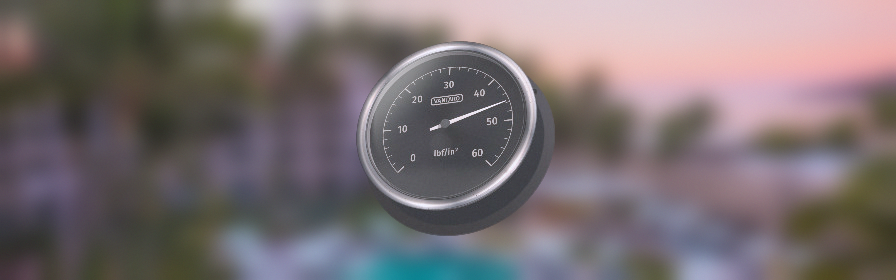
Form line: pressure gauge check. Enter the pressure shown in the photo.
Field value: 46 psi
